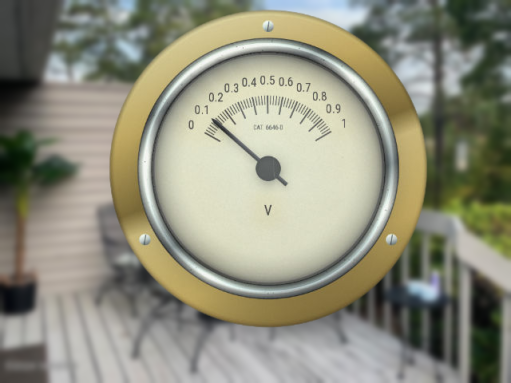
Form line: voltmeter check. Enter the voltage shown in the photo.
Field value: 0.1 V
